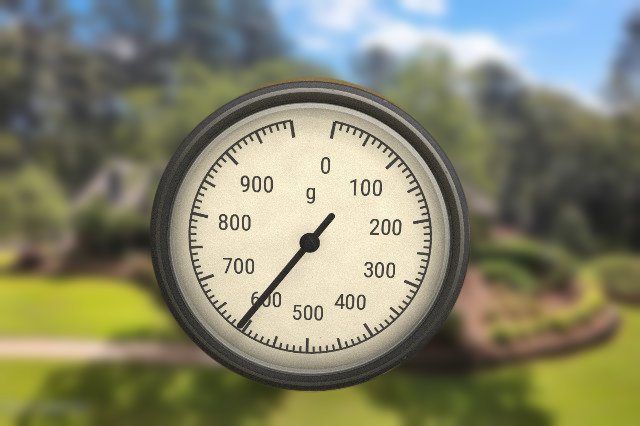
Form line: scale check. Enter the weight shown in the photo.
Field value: 610 g
